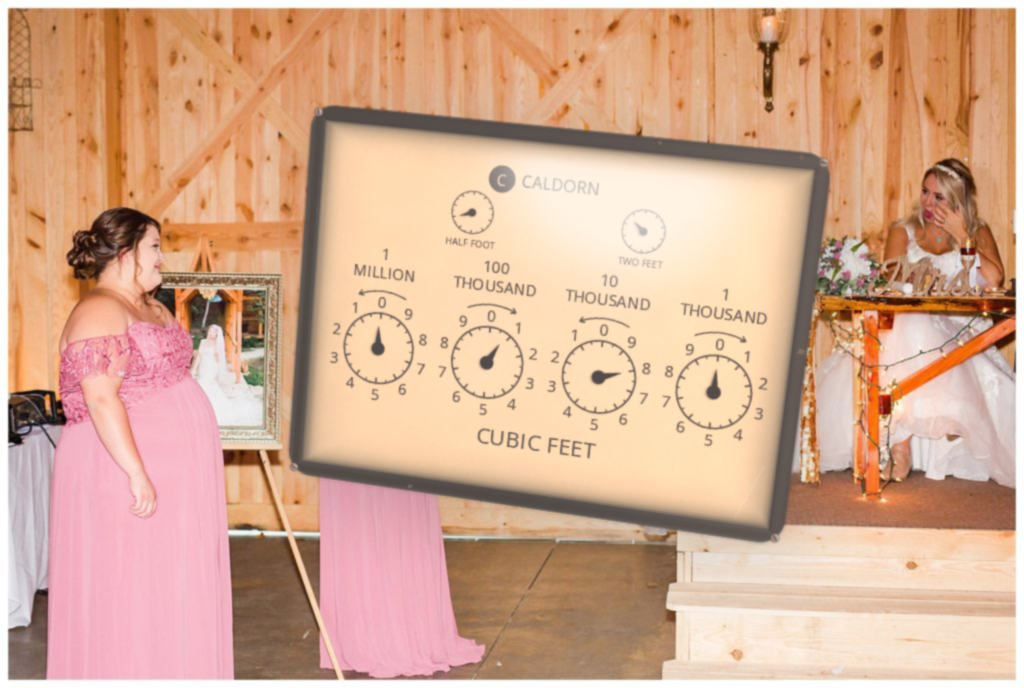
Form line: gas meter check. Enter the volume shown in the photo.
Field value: 8000 ft³
